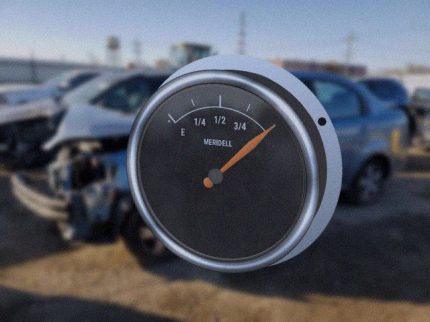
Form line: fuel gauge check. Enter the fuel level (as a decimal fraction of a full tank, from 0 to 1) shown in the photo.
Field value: 1
